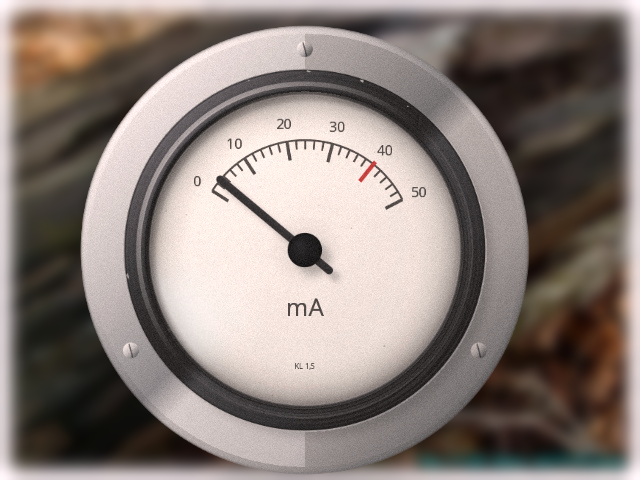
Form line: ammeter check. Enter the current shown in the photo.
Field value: 3 mA
